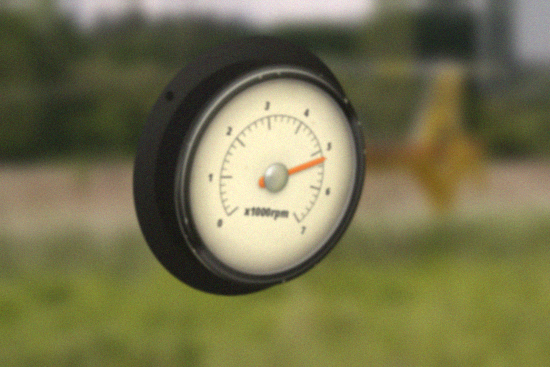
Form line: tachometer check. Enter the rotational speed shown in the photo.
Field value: 5200 rpm
